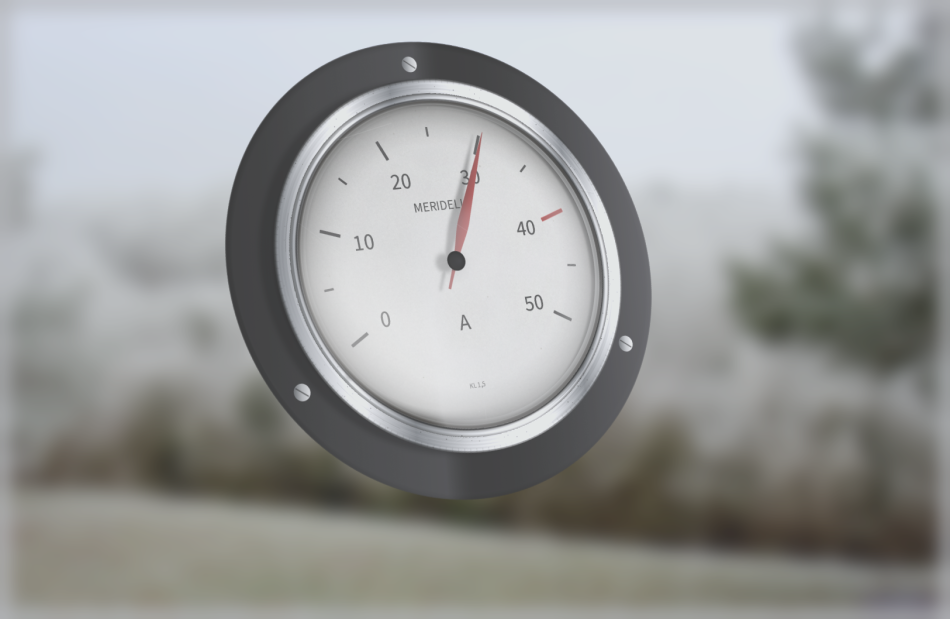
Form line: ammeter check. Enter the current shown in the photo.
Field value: 30 A
